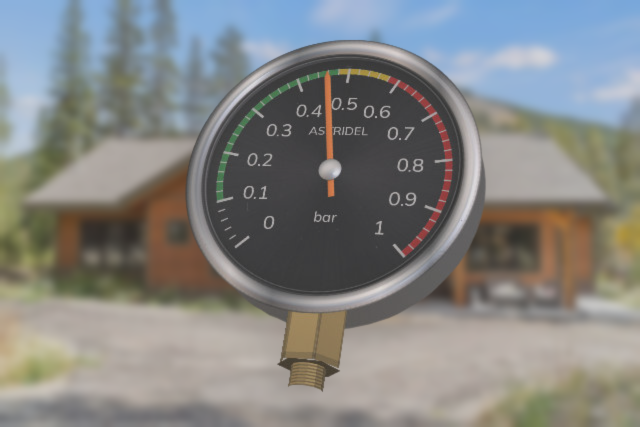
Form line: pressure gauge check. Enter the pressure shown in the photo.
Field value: 0.46 bar
